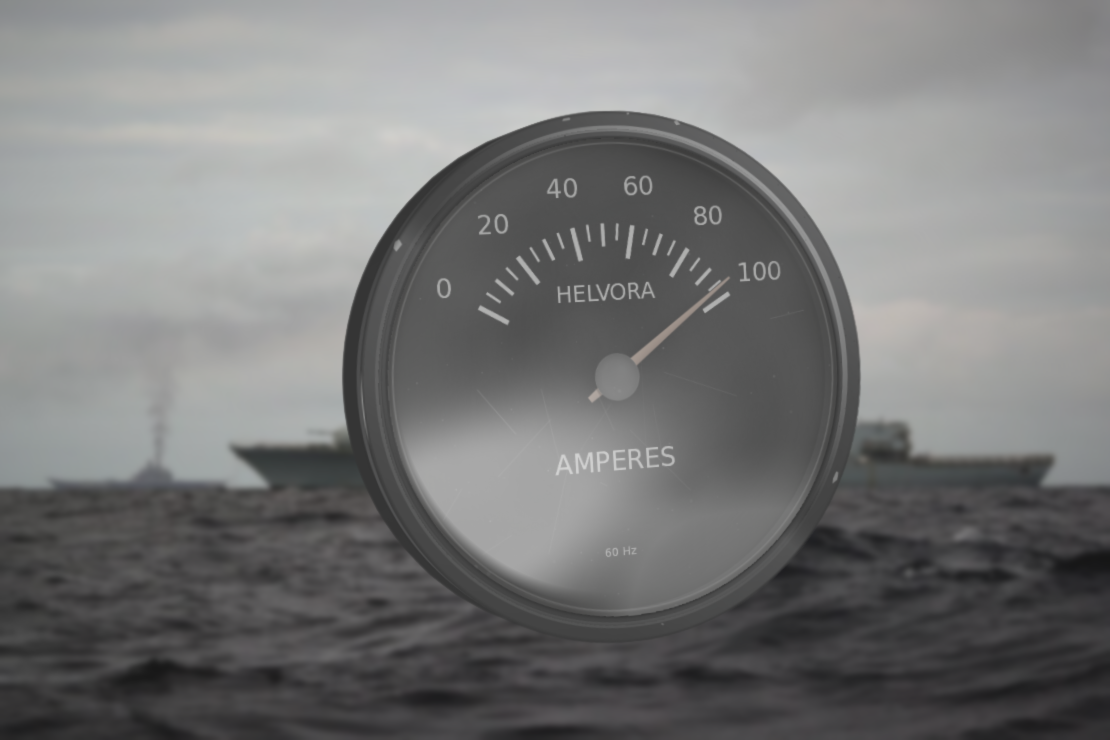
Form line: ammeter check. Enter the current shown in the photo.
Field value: 95 A
